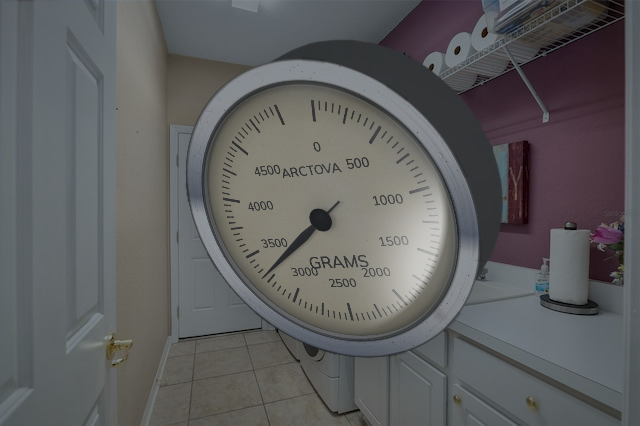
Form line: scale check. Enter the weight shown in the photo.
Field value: 3300 g
